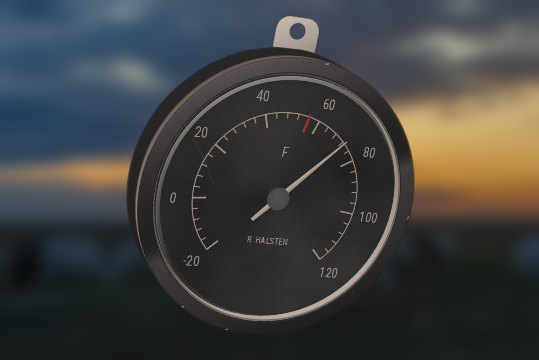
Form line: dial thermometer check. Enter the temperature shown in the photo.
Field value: 72 °F
